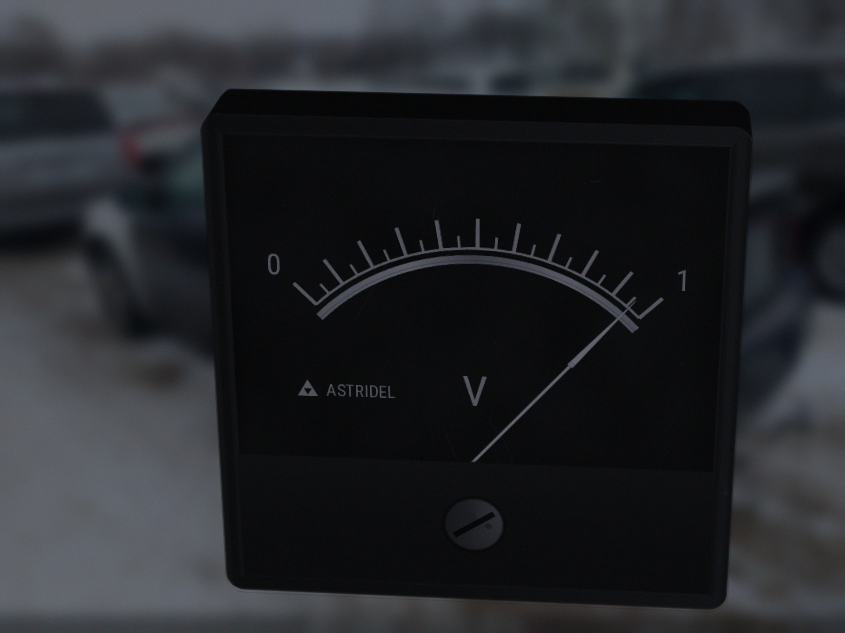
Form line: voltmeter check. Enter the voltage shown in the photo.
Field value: 0.95 V
